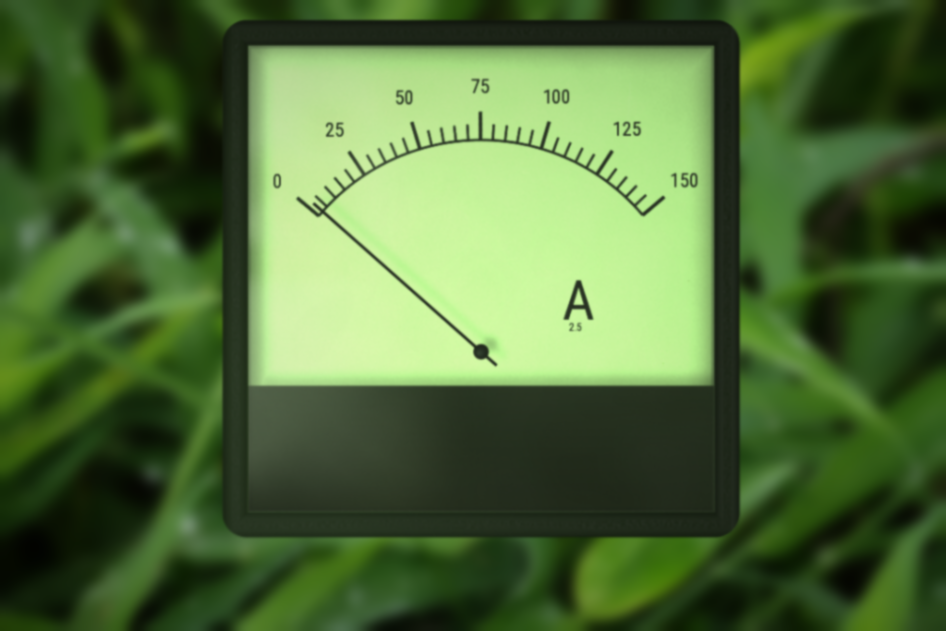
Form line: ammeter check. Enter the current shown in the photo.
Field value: 2.5 A
